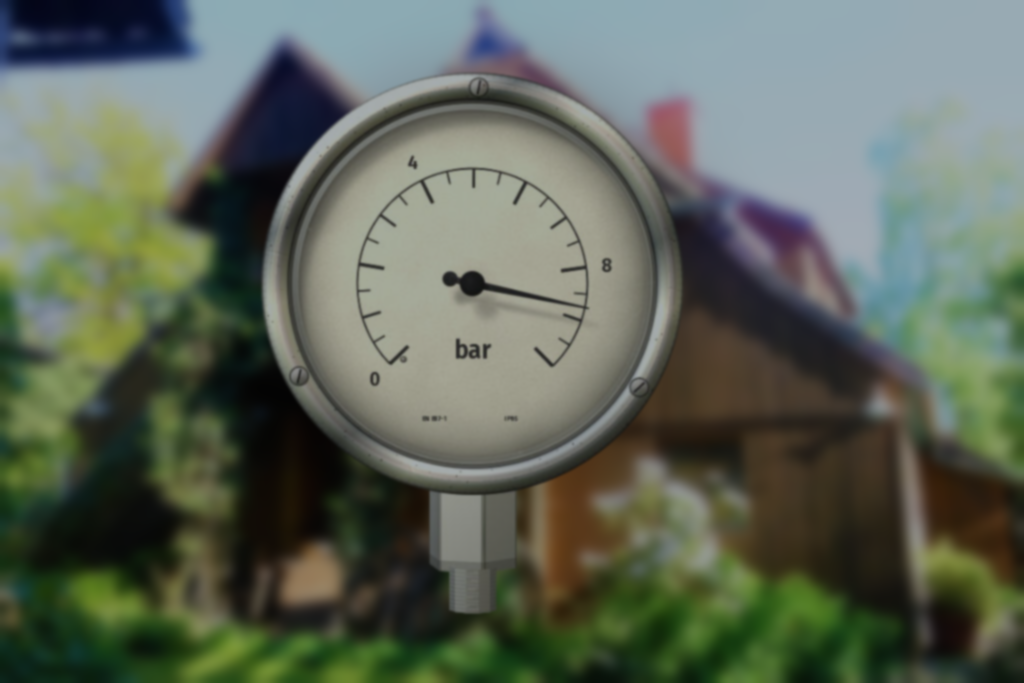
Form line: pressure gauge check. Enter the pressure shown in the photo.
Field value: 8.75 bar
